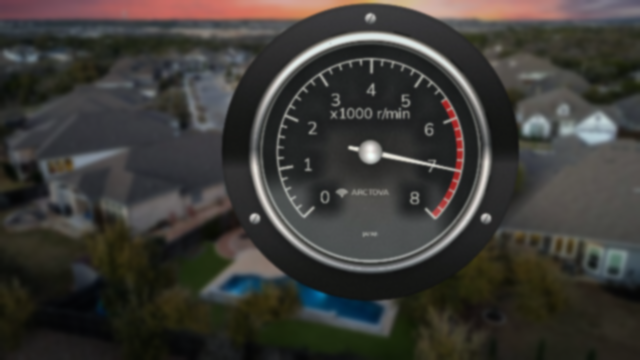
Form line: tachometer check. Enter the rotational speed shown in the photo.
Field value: 7000 rpm
